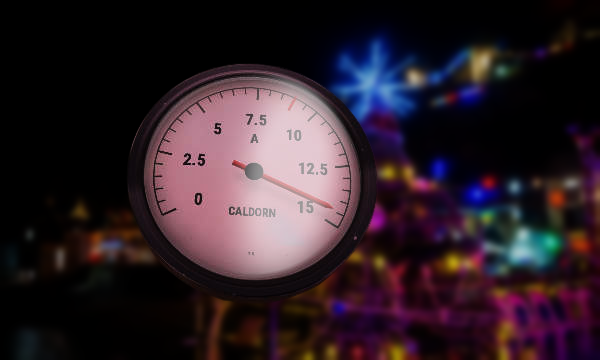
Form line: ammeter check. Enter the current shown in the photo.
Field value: 14.5 A
